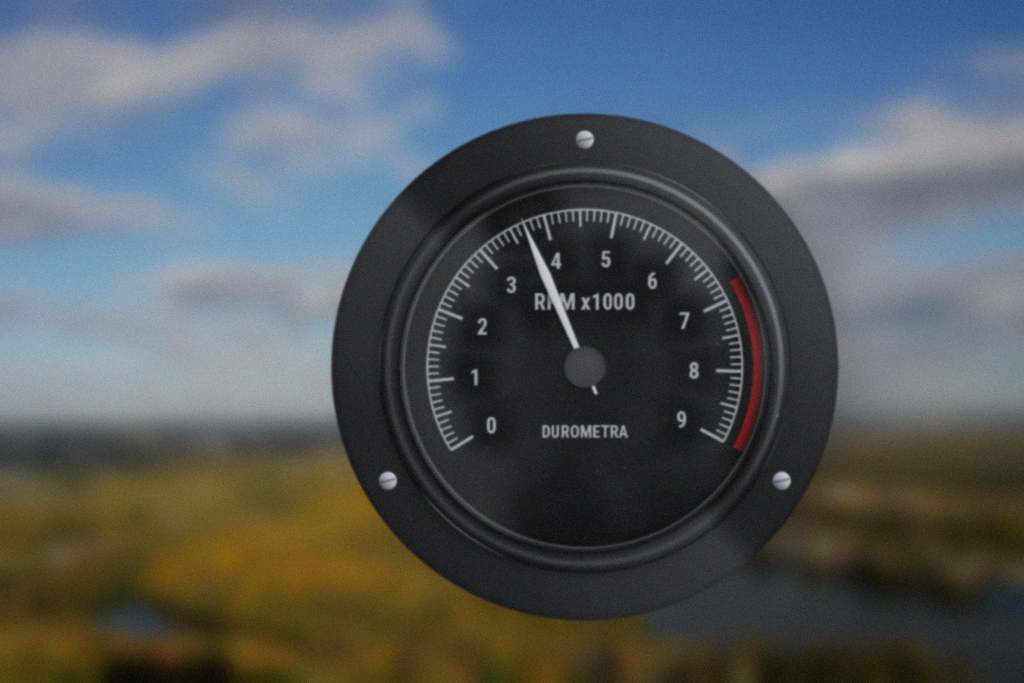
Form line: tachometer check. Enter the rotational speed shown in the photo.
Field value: 3700 rpm
